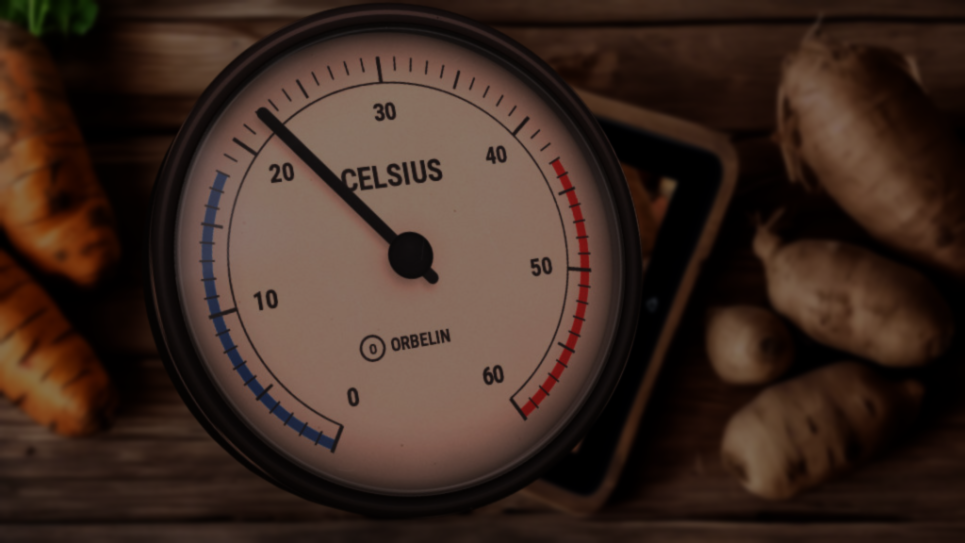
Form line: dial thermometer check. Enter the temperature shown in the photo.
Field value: 22 °C
